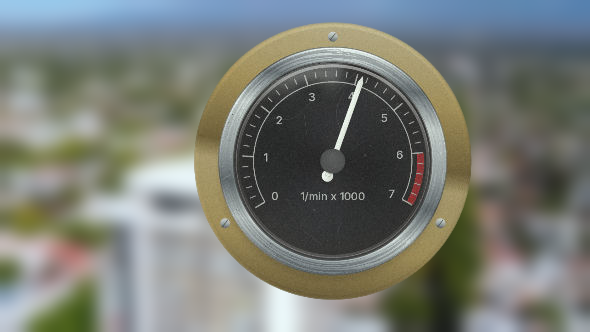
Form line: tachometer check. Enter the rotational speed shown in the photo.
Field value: 4100 rpm
